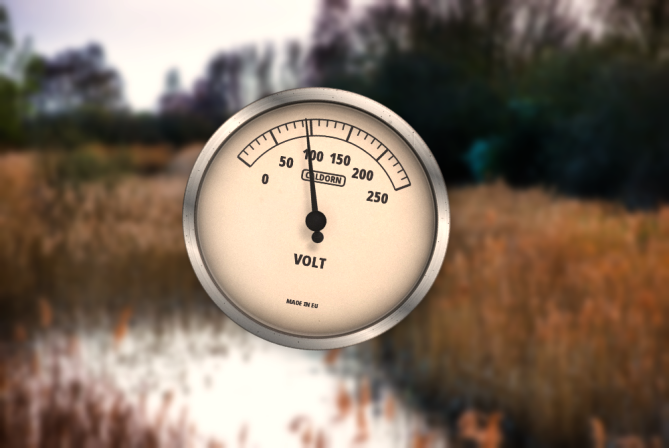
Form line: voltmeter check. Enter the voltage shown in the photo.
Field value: 95 V
